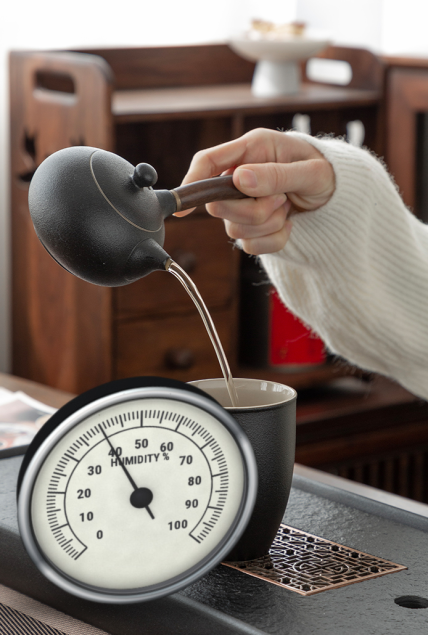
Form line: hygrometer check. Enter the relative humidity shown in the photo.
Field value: 40 %
